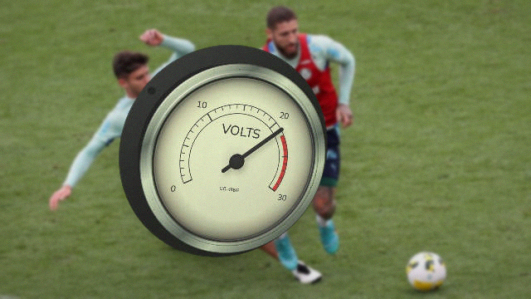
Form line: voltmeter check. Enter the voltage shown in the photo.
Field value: 21 V
